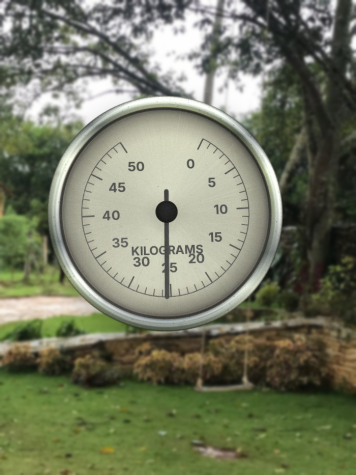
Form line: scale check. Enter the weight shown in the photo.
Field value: 25.5 kg
